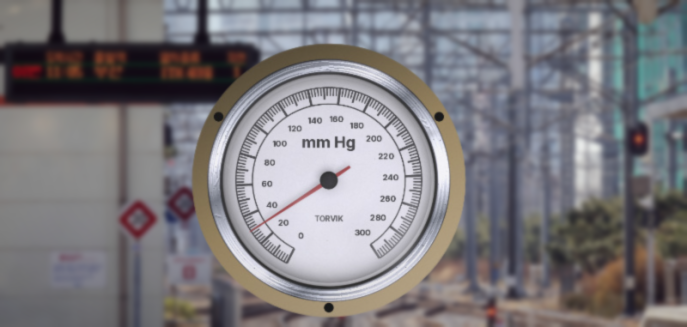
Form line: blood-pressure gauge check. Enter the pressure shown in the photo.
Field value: 30 mmHg
